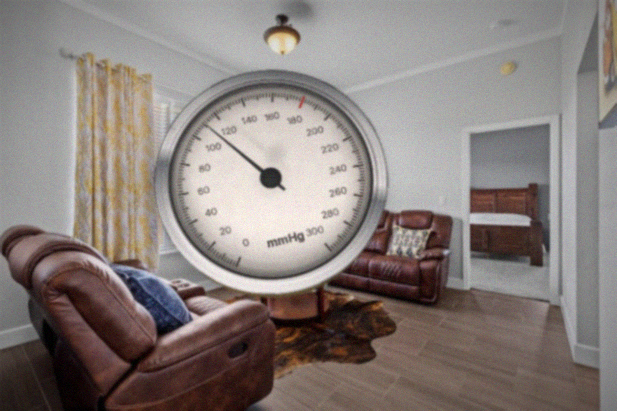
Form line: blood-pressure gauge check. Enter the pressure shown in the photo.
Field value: 110 mmHg
